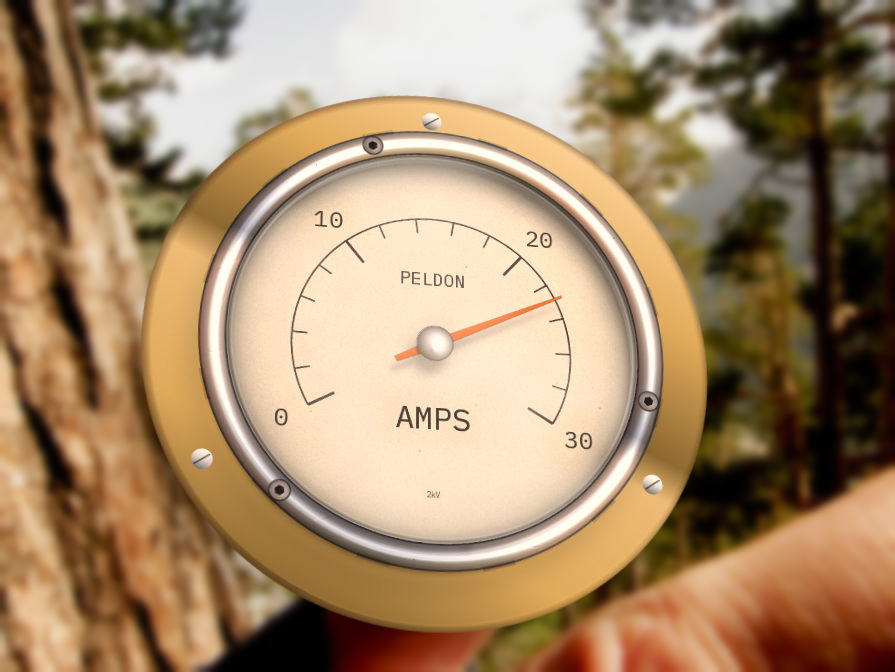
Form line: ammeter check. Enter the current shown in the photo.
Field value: 23 A
